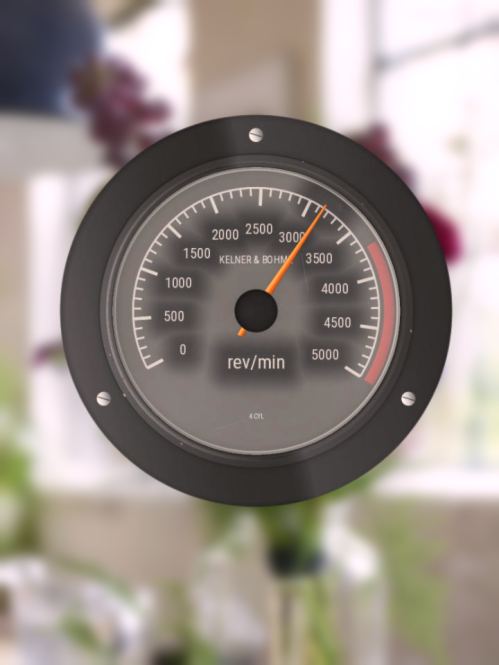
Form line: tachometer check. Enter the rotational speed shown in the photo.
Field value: 3150 rpm
